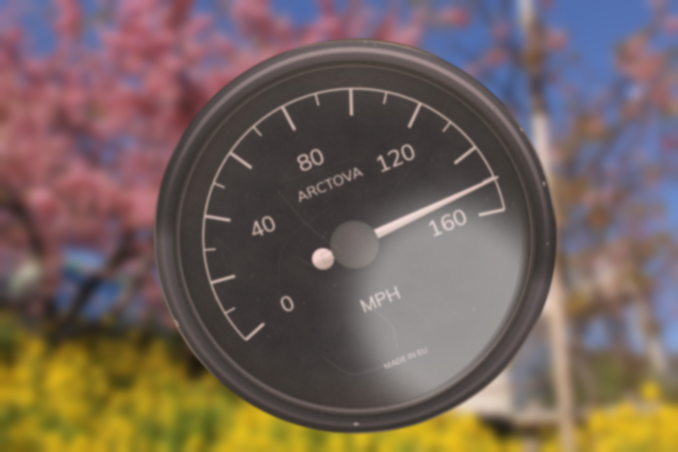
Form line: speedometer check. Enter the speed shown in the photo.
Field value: 150 mph
